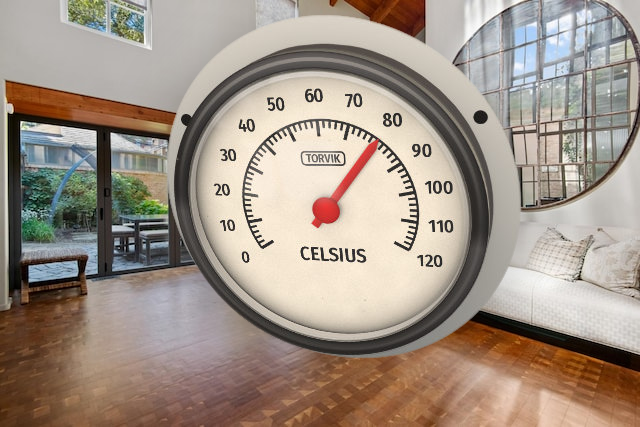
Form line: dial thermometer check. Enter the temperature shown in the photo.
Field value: 80 °C
